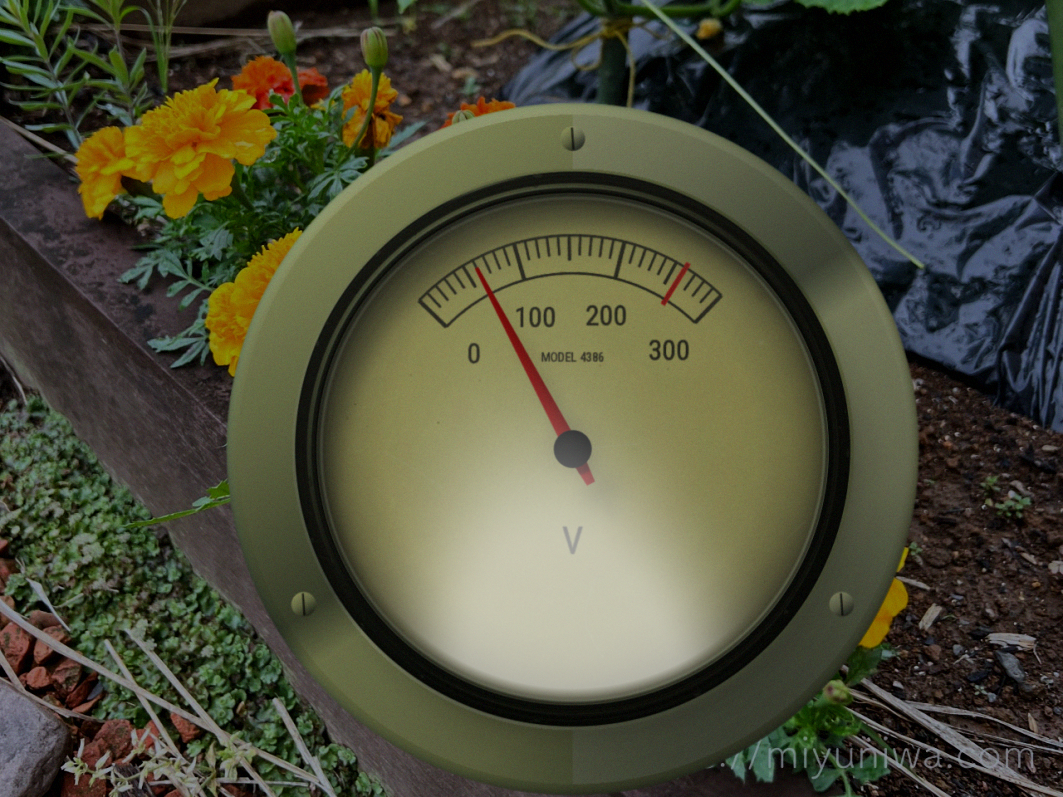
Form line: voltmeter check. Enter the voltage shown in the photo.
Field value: 60 V
